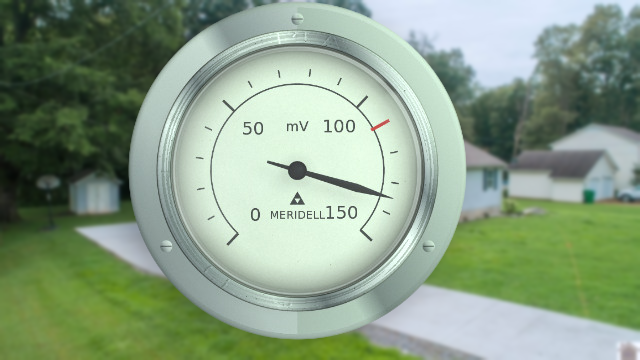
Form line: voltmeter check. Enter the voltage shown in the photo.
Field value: 135 mV
